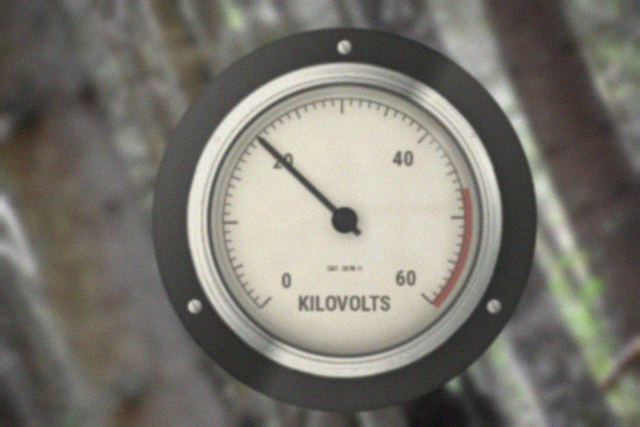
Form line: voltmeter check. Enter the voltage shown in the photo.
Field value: 20 kV
